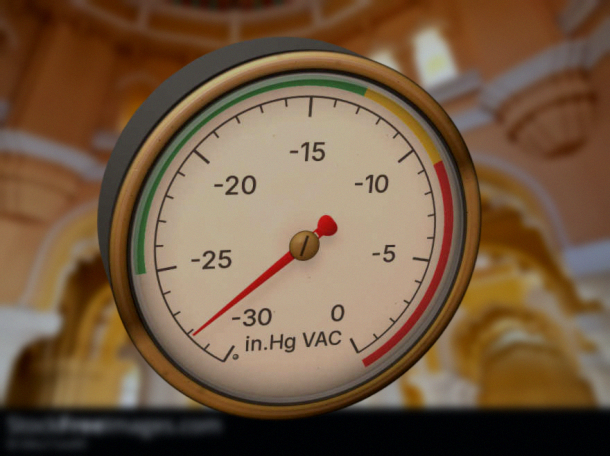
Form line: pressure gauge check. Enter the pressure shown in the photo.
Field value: -28 inHg
